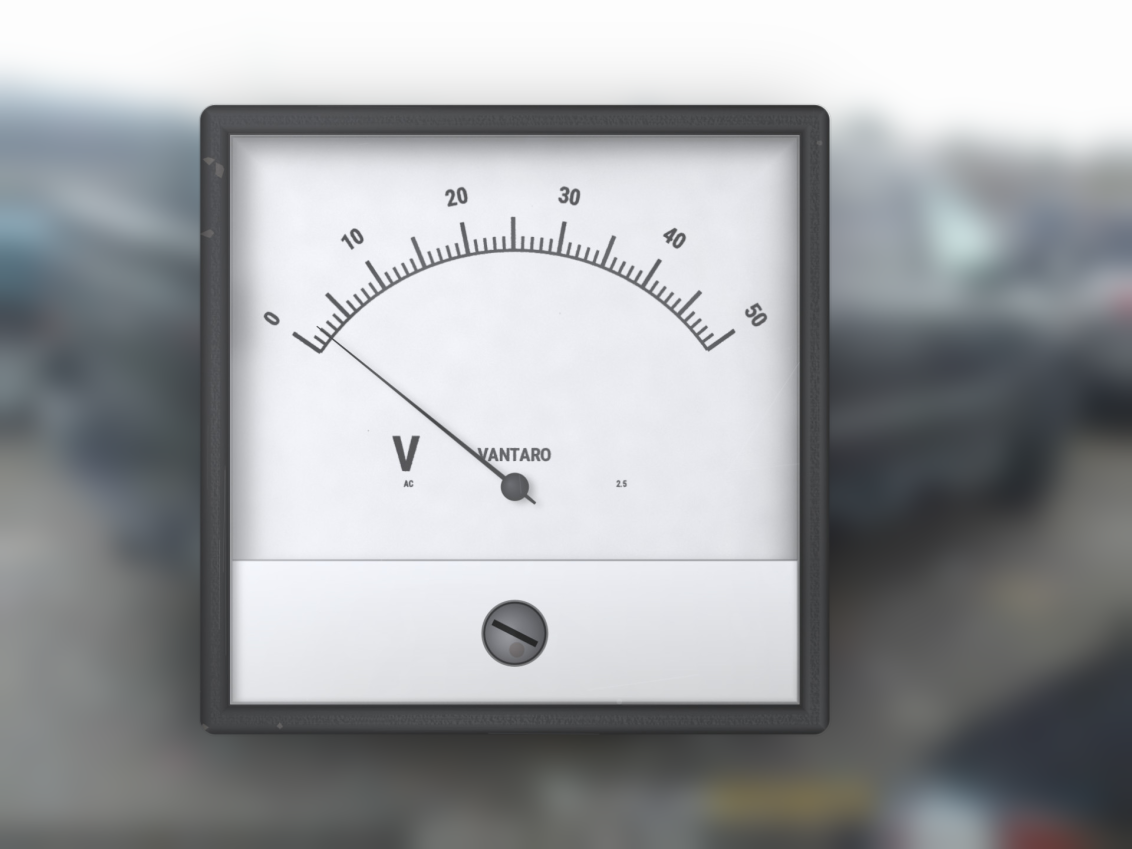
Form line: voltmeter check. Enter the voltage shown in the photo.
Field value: 2 V
